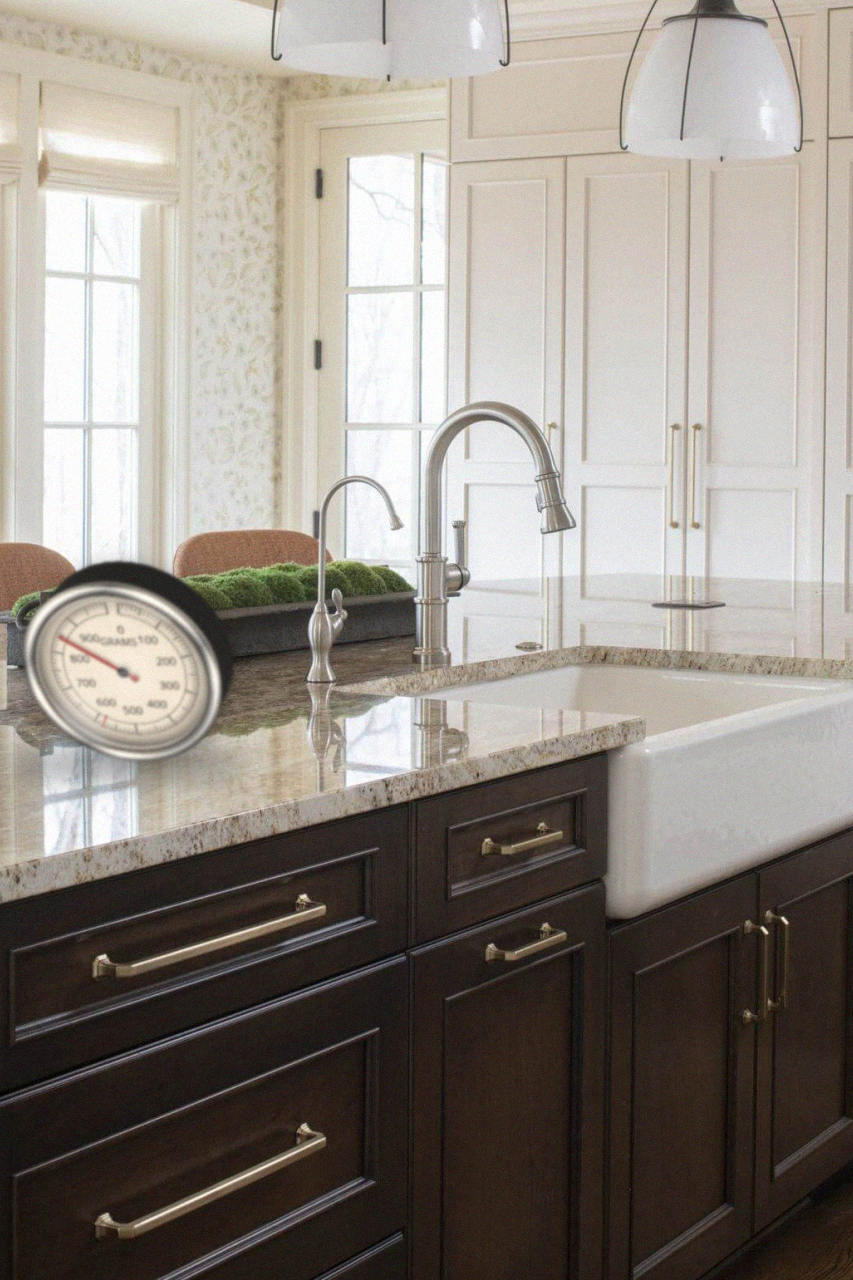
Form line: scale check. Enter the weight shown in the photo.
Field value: 850 g
